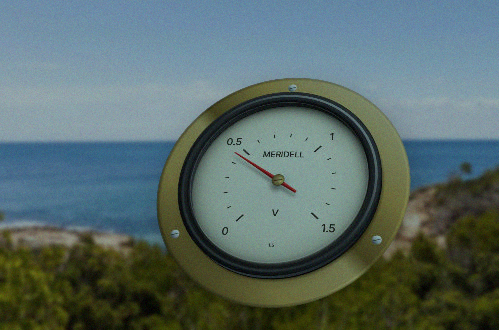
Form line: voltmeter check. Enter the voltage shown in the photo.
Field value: 0.45 V
